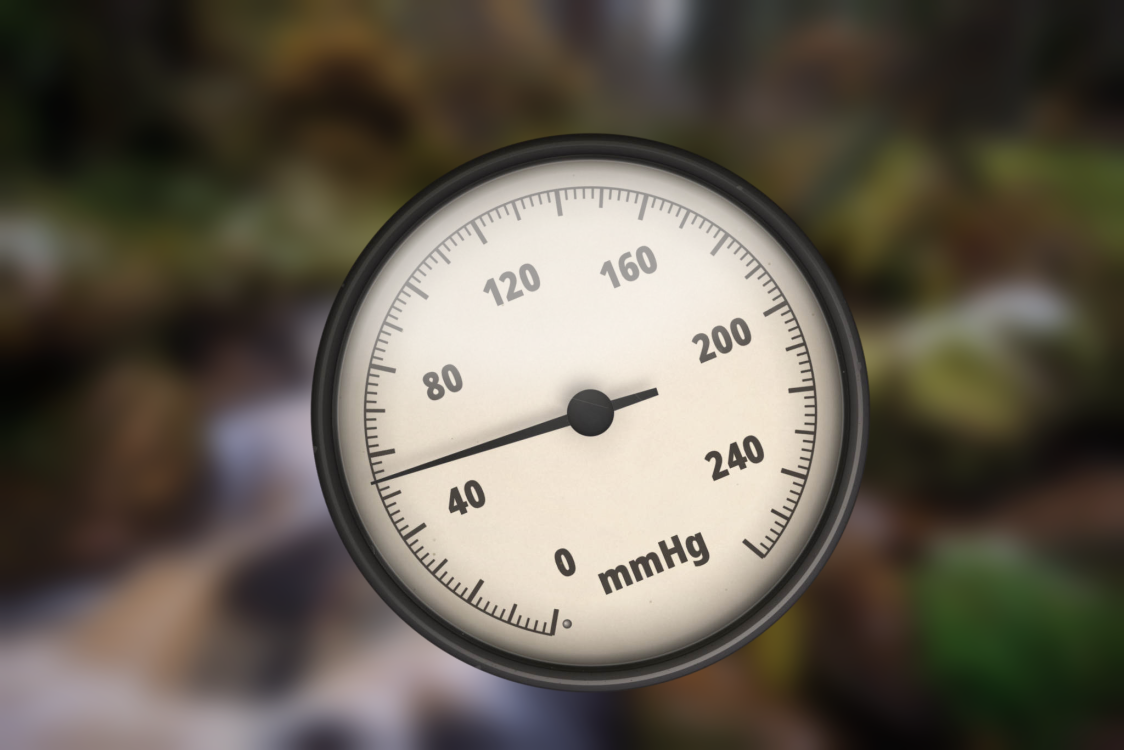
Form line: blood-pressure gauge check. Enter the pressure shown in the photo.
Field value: 54 mmHg
